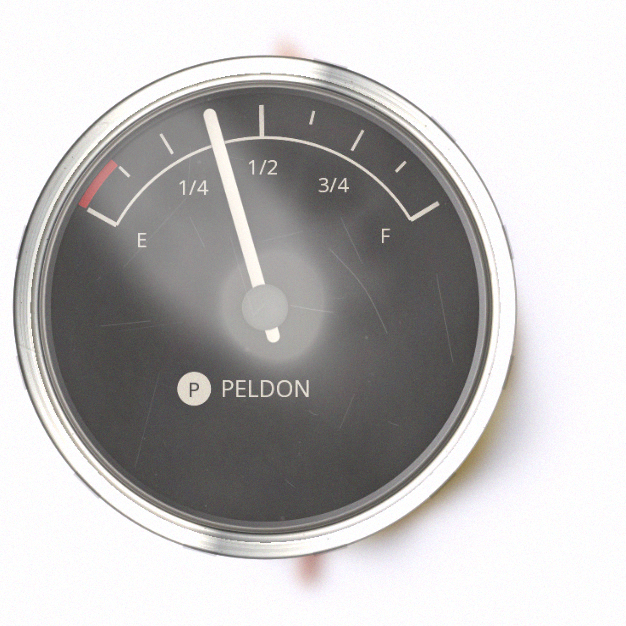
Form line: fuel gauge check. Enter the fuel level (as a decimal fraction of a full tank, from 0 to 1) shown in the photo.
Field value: 0.375
